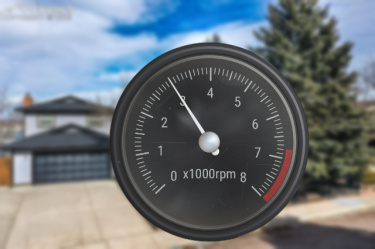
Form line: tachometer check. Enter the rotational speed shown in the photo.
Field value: 3000 rpm
